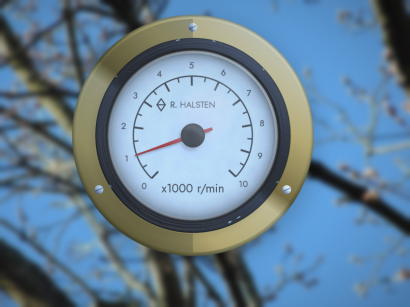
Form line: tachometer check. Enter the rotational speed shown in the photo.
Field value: 1000 rpm
